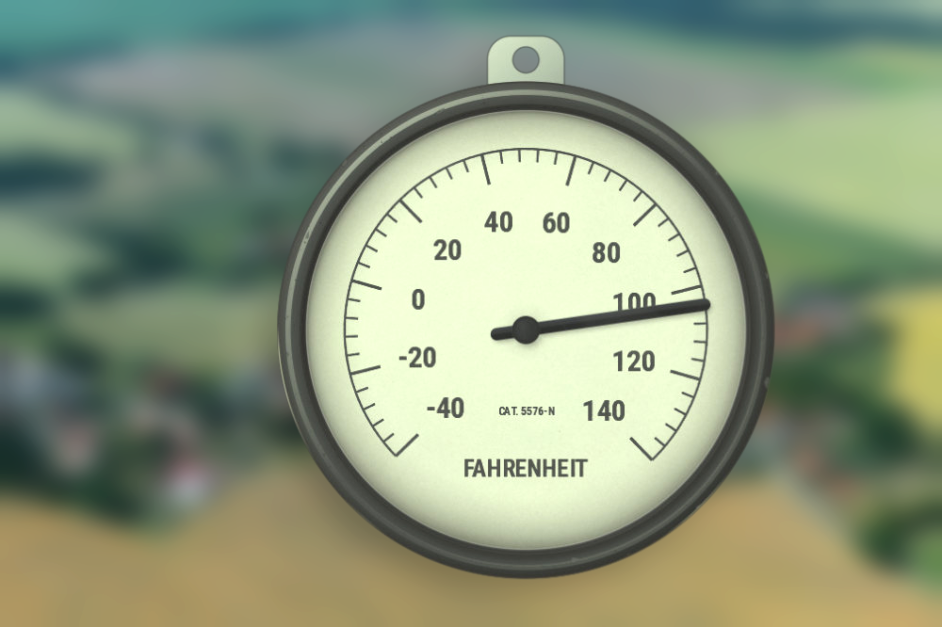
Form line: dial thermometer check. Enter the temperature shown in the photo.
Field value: 104 °F
